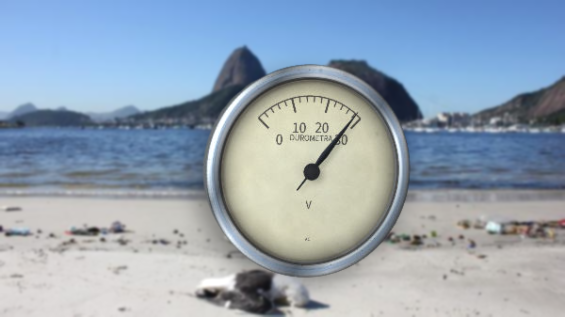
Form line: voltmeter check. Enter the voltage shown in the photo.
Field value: 28 V
